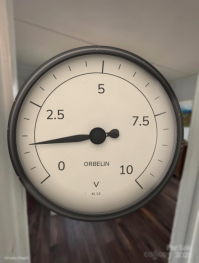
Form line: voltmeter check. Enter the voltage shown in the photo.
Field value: 1.25 V
